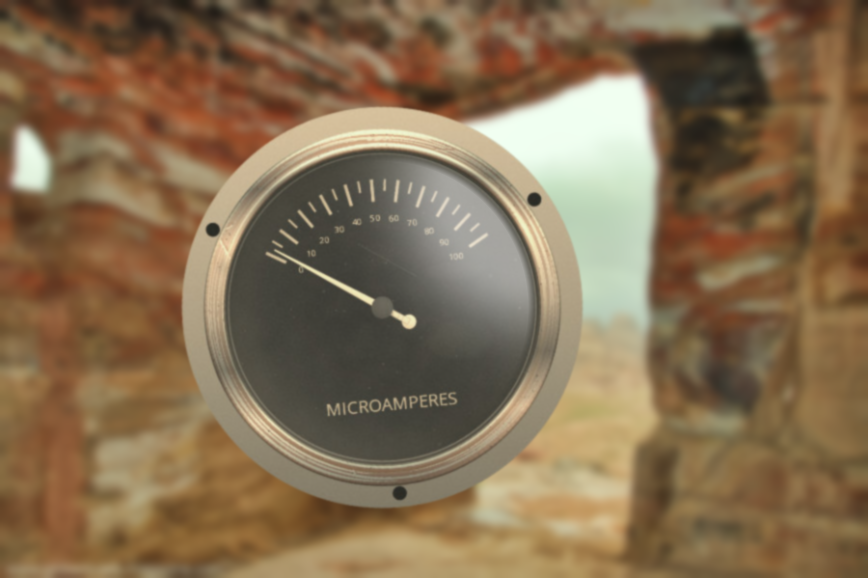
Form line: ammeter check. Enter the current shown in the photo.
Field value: 2.5 µA
